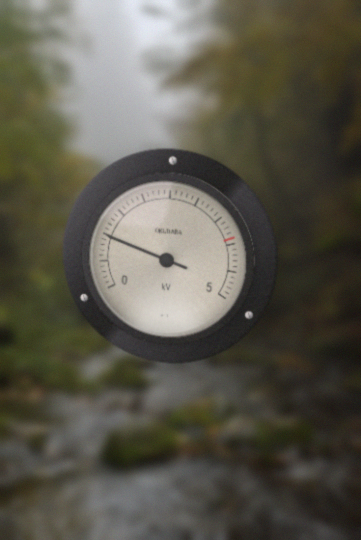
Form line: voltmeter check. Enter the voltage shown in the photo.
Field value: 1 kV
